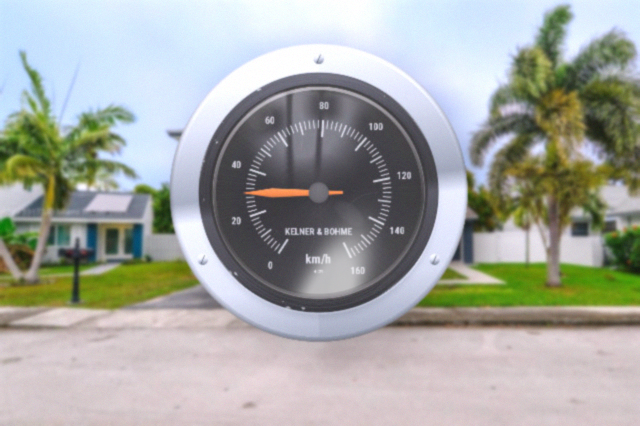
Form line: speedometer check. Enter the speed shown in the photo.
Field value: 30 km/h
